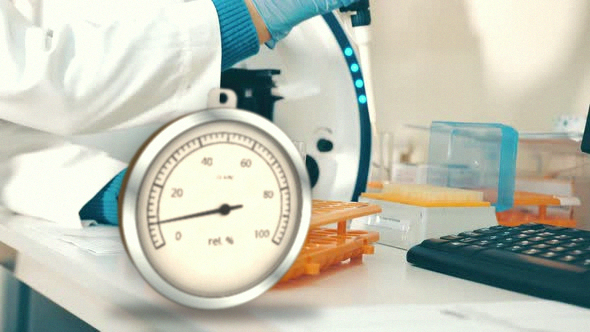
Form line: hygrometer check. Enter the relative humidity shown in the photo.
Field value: 8 %
